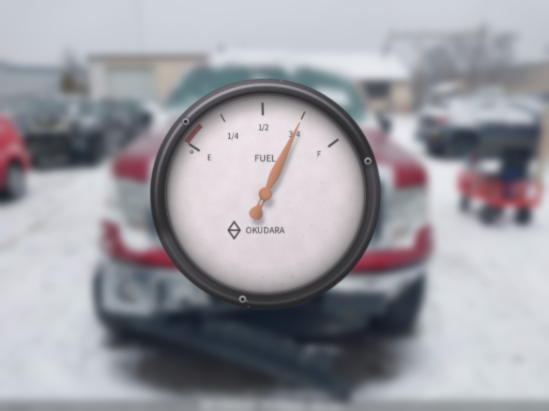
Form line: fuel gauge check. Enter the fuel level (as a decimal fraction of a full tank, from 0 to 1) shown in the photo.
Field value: 0.75
